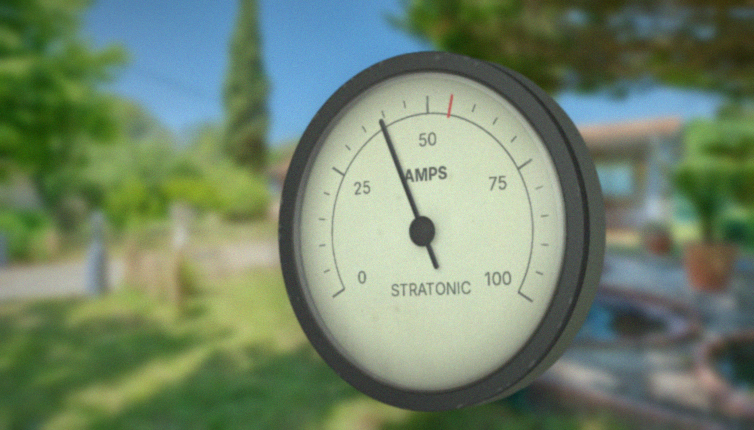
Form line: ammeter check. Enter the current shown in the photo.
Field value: 40 A
